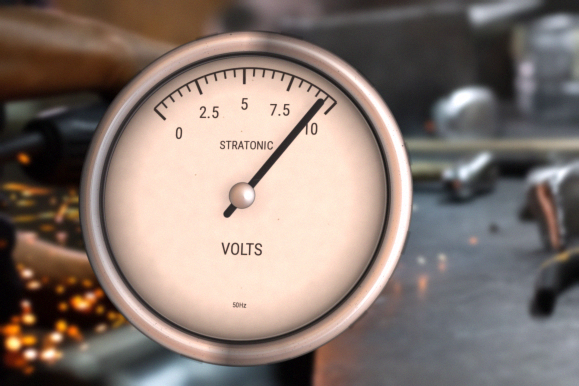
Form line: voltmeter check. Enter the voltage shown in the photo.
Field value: 9.5 V
